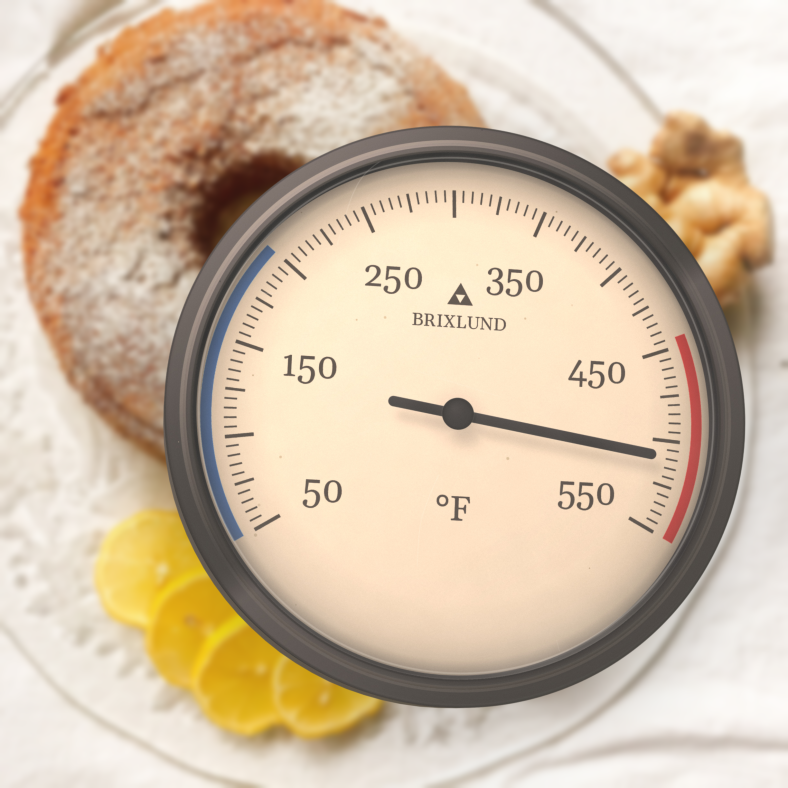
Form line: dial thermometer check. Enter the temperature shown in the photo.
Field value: 510 °F
